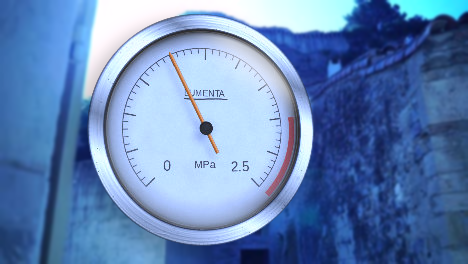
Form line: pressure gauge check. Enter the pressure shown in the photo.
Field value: 1 MPa
